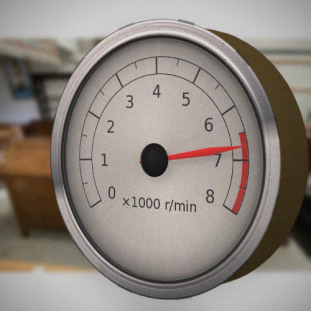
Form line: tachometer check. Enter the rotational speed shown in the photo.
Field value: 6750 rpm
